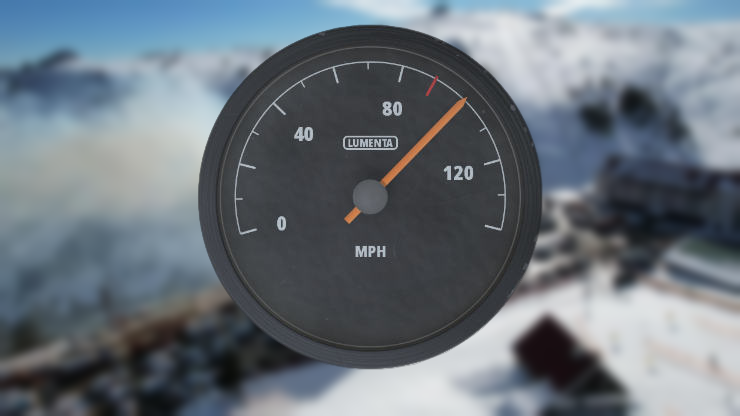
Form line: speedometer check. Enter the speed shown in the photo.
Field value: 100 mph
